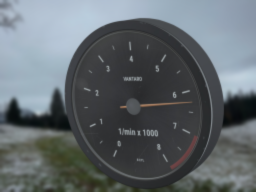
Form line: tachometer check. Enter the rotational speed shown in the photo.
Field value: 6250 rpm
